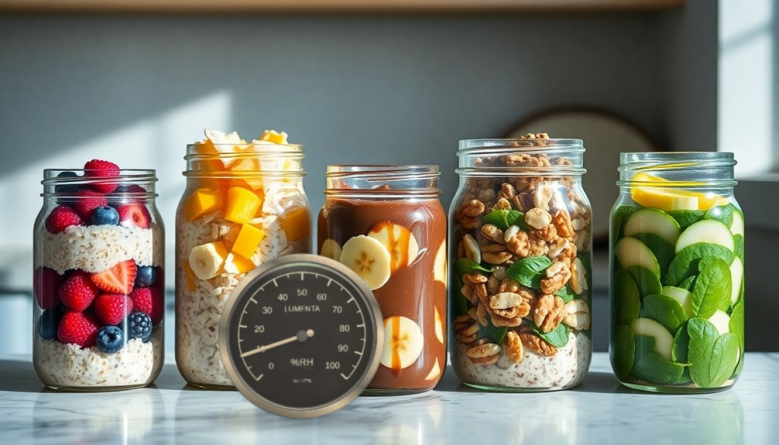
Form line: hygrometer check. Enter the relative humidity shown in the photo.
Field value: 10 %
